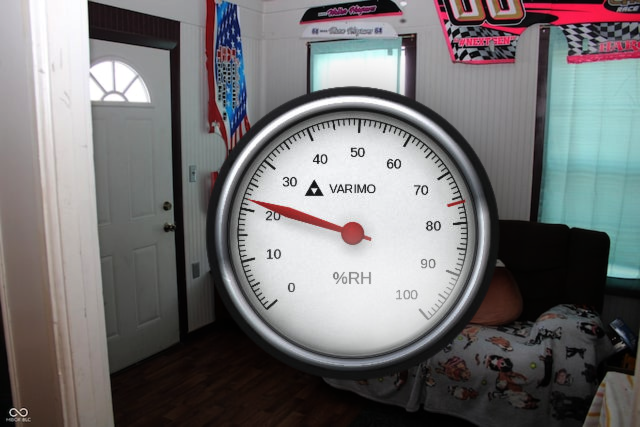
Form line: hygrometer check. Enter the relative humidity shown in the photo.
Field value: 22 %
